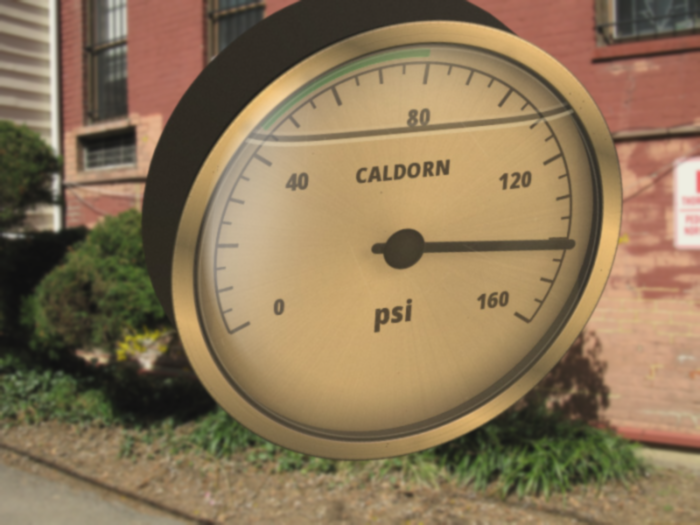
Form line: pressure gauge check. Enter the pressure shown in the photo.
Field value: 140 psi
